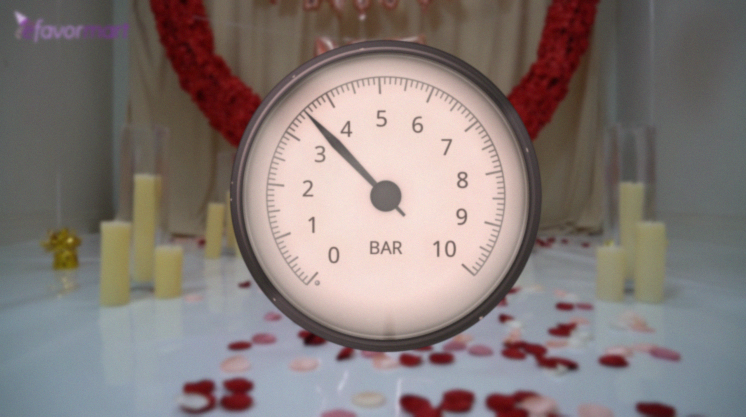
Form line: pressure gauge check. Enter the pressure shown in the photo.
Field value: 3.5 bar
